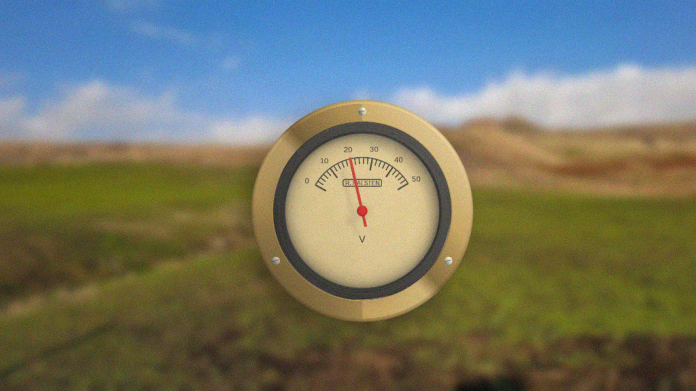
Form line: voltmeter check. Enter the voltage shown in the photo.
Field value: 20 V
